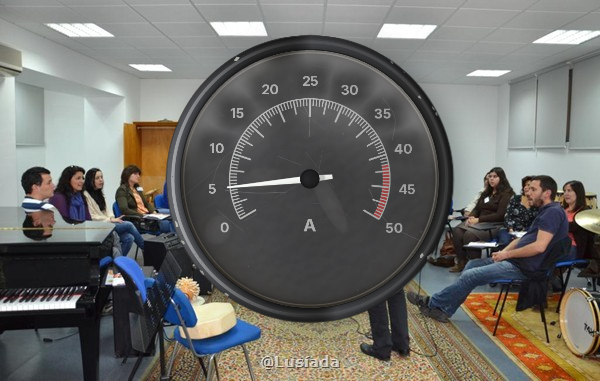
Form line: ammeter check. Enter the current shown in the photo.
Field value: 5 A
